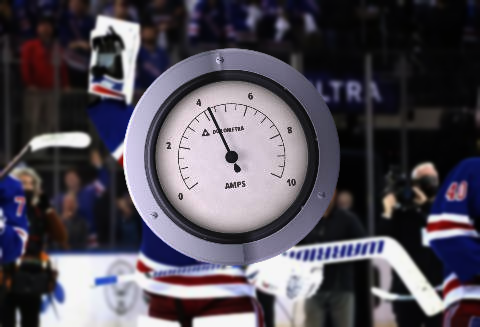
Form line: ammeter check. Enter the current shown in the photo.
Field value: 4.25 A
